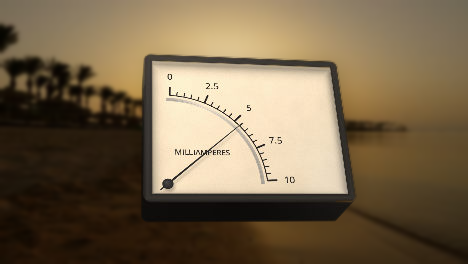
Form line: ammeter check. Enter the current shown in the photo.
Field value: 5.5 mA
